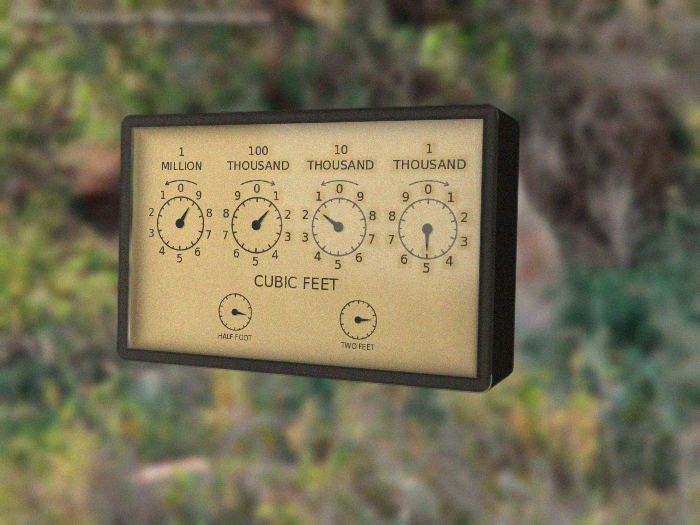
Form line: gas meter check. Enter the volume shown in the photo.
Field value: 911500 ft³
